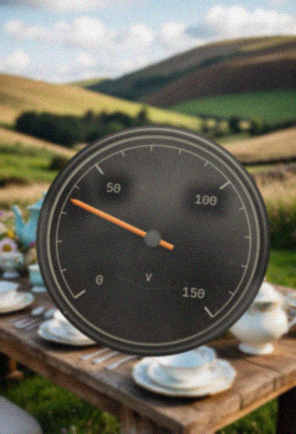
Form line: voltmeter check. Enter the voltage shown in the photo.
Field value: 35 V
